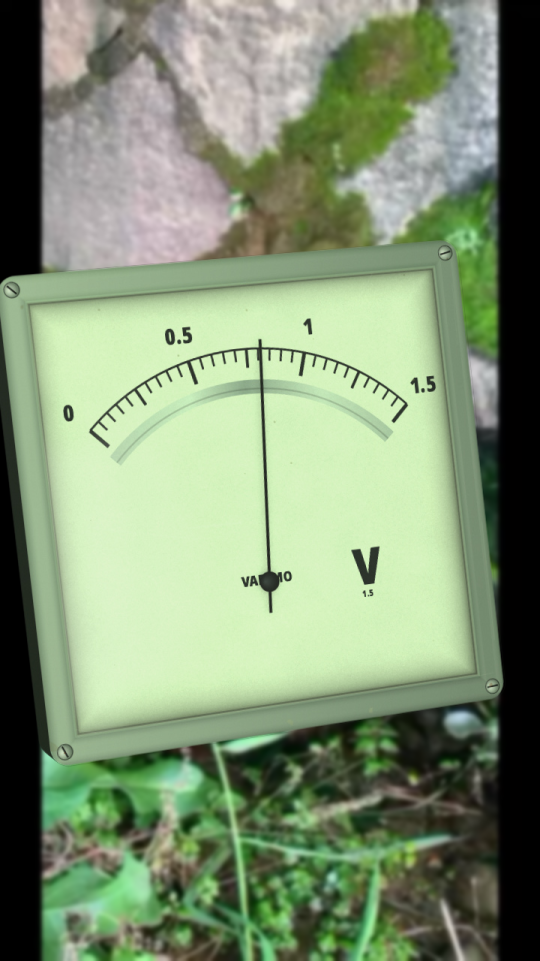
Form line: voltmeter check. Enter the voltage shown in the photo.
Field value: 0.8 V
